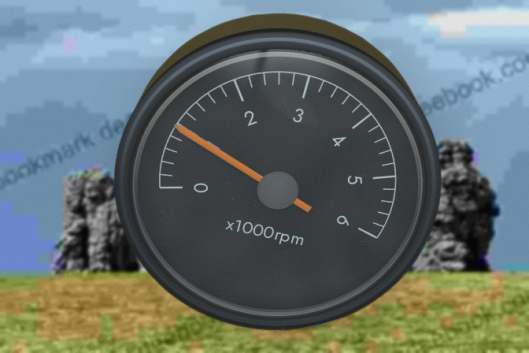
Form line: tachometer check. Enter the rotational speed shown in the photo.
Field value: 1000 rpm
